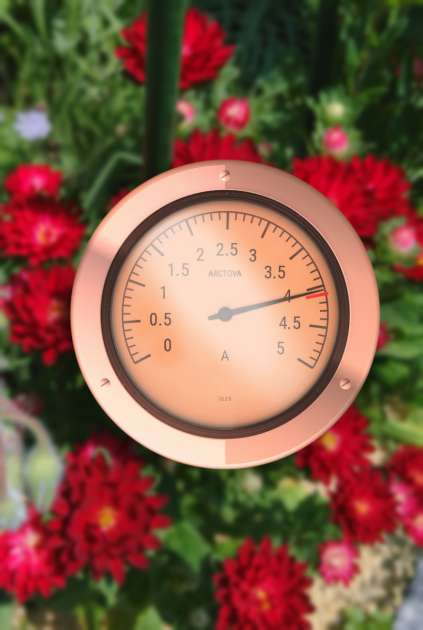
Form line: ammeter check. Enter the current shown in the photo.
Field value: 4.05 A
